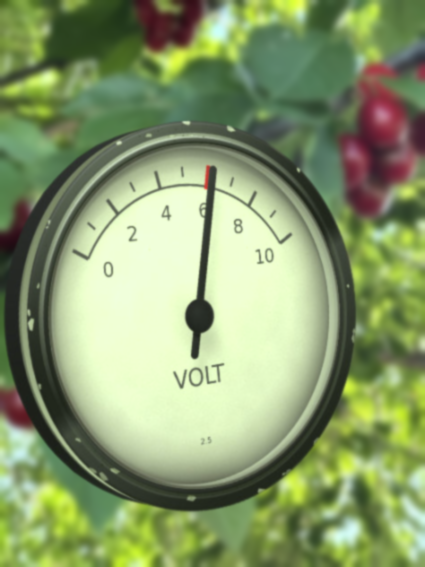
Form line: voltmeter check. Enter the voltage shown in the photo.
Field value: 6 V
